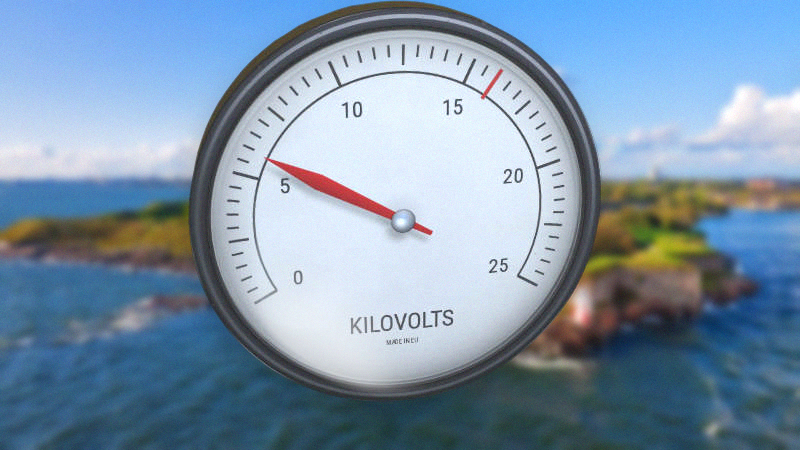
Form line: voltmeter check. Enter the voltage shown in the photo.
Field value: 6 kV
